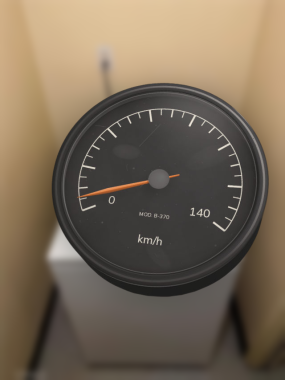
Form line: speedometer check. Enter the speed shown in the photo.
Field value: 5 km/h
